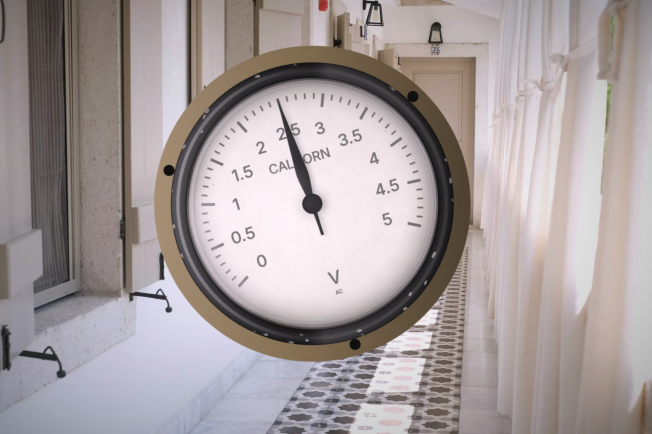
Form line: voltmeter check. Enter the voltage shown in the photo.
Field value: 2.5 V
